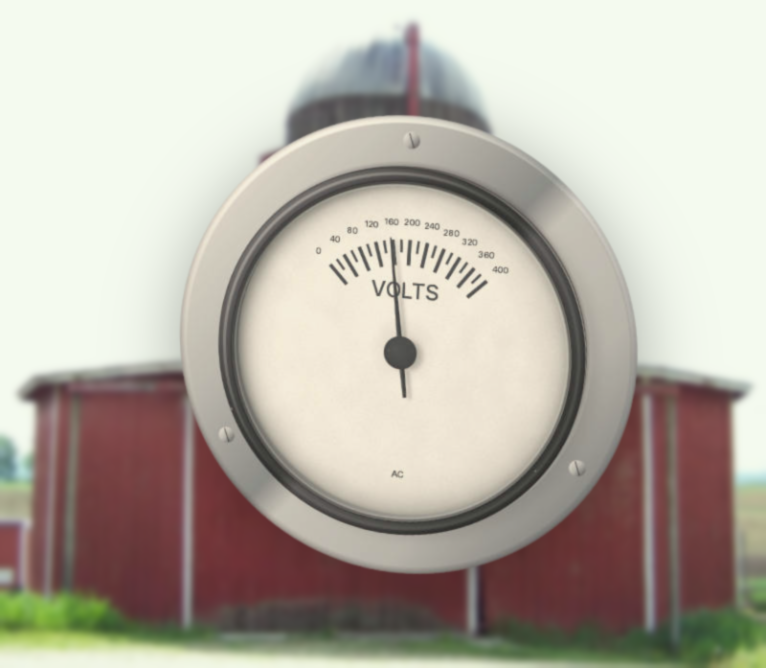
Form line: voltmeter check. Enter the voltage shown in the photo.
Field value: 160 V
